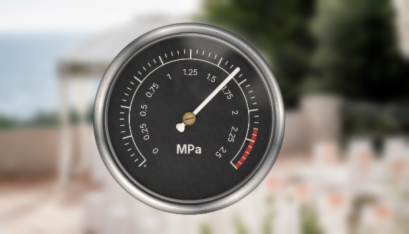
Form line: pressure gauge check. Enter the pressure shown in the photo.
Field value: 1.65 MPa
